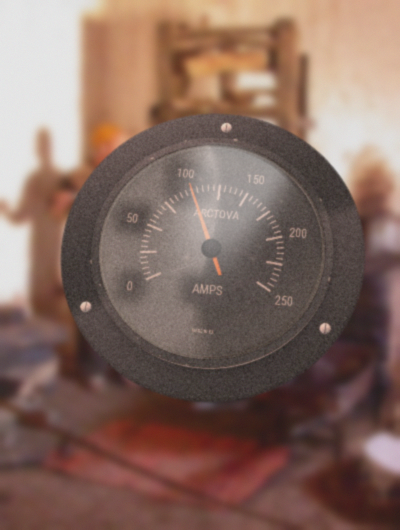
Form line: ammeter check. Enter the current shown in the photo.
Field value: 100 A
